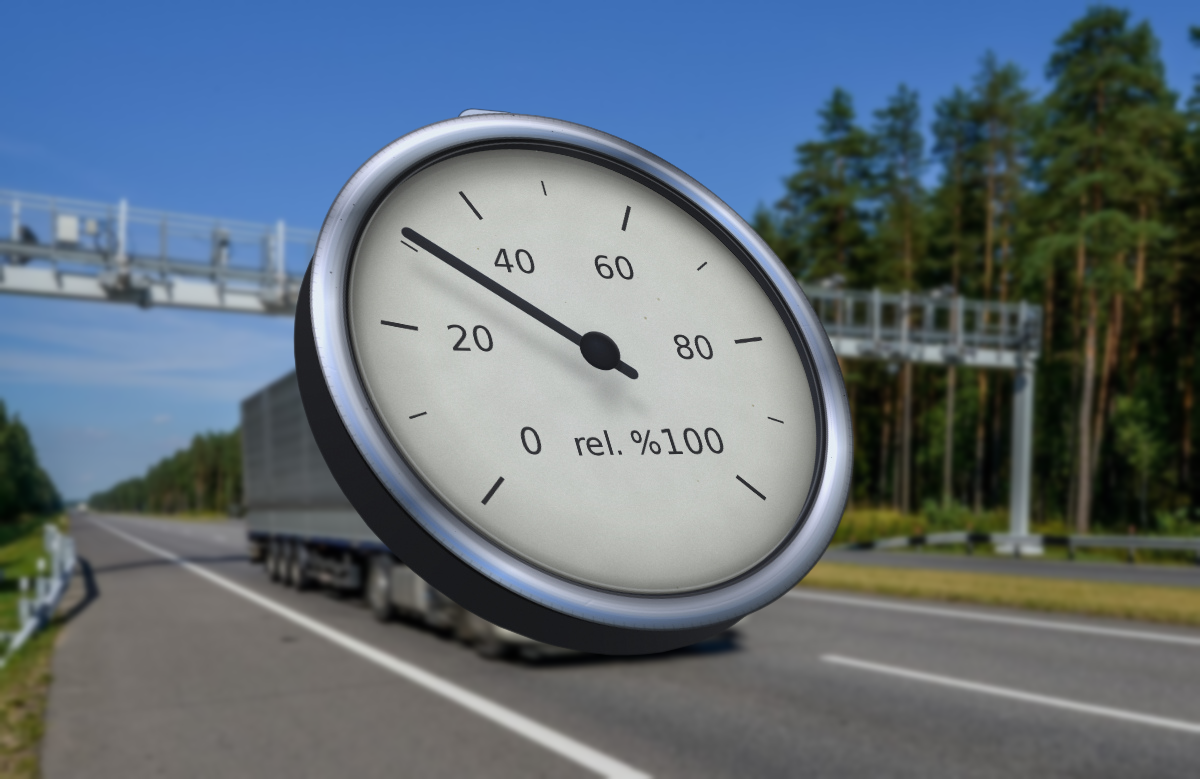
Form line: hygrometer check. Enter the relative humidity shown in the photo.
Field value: 30 %
